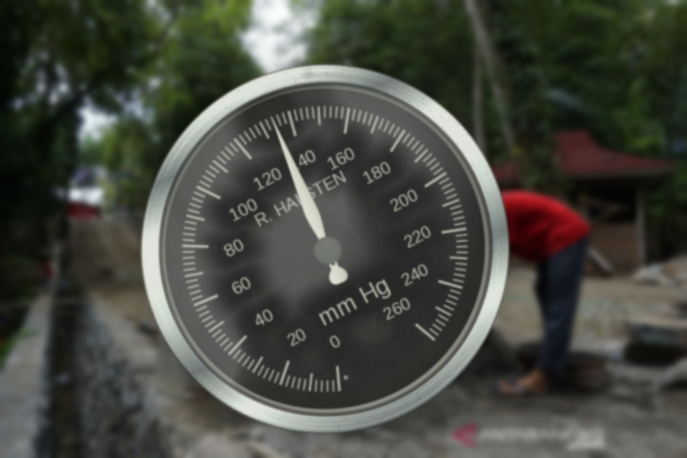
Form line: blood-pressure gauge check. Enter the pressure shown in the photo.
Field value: 134 mmHg
